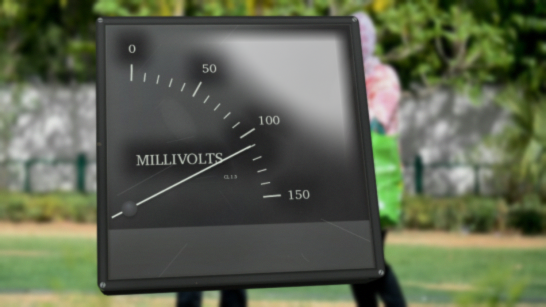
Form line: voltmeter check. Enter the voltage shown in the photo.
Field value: 110 mV
